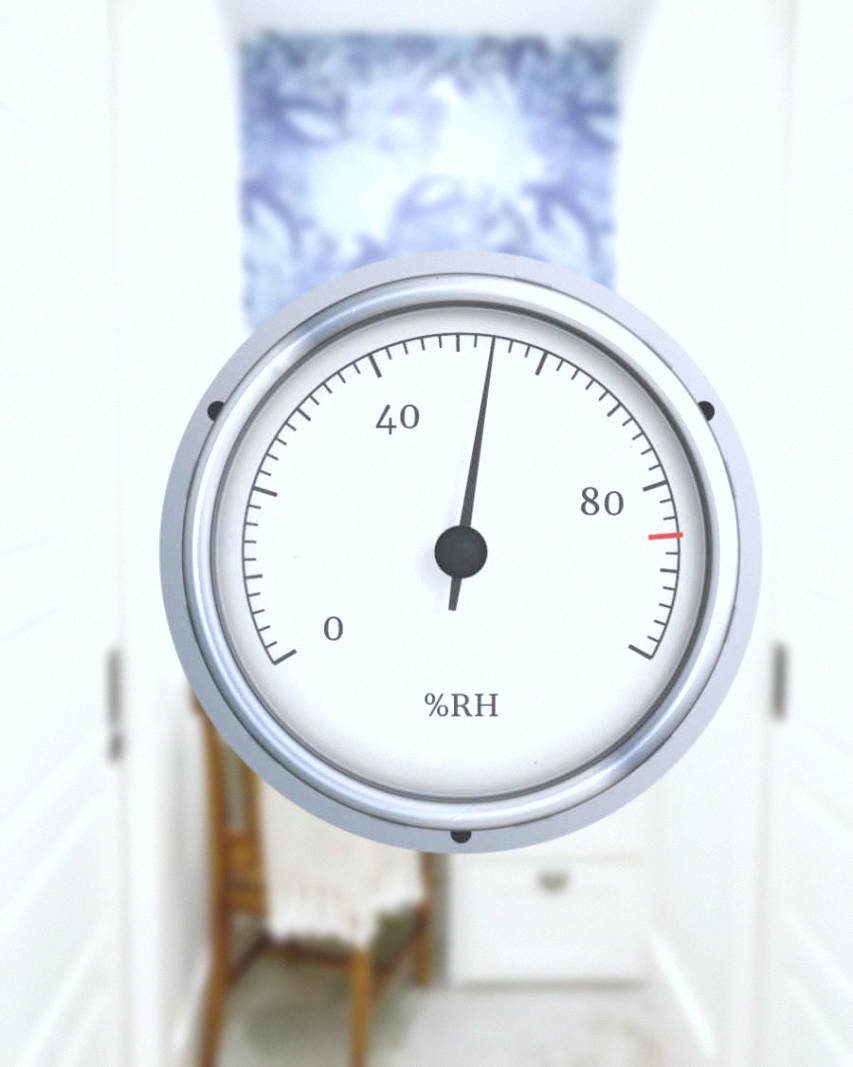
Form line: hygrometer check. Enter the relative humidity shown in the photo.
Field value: 54 %
